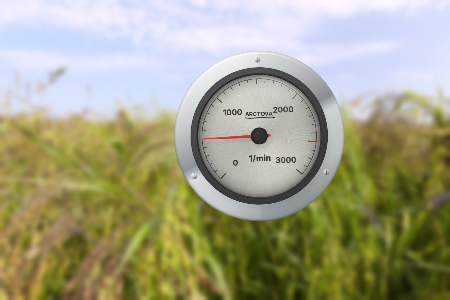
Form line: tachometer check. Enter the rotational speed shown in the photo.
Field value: 500 rpm
